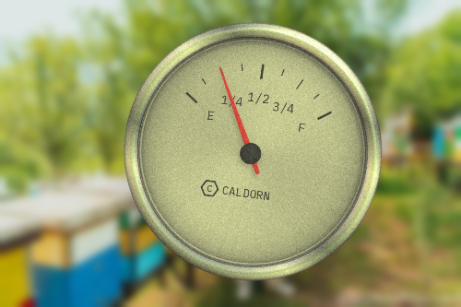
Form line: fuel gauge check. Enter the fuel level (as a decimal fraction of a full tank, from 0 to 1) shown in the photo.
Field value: 0.25
